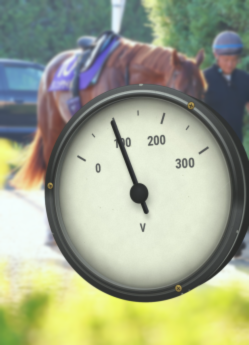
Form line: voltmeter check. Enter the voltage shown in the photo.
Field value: 100 V
